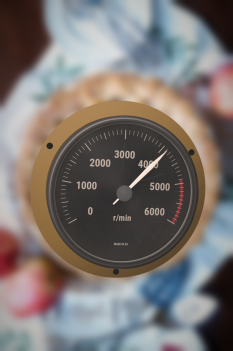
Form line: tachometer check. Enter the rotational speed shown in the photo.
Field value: 4100 rpm
